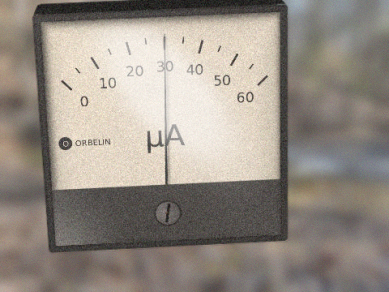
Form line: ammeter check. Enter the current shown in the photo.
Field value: 30 µA
